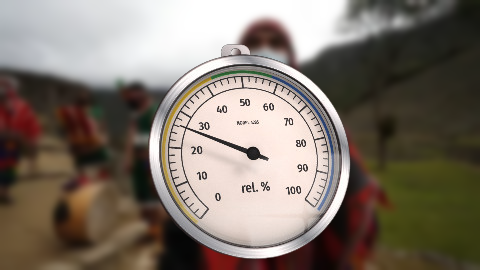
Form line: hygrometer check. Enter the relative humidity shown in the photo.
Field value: 26 %
